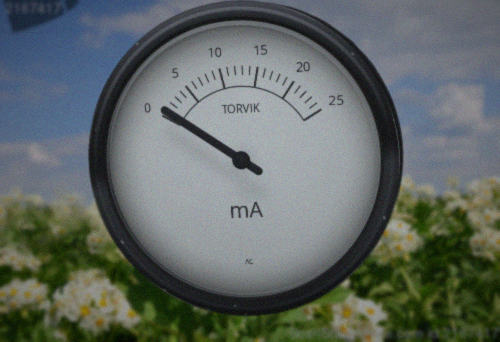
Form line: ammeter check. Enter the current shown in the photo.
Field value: 1 mA
